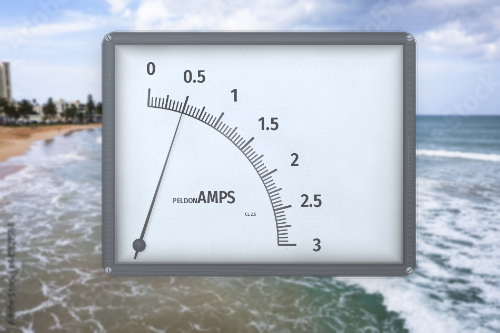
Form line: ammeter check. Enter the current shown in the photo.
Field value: 0.5 A
